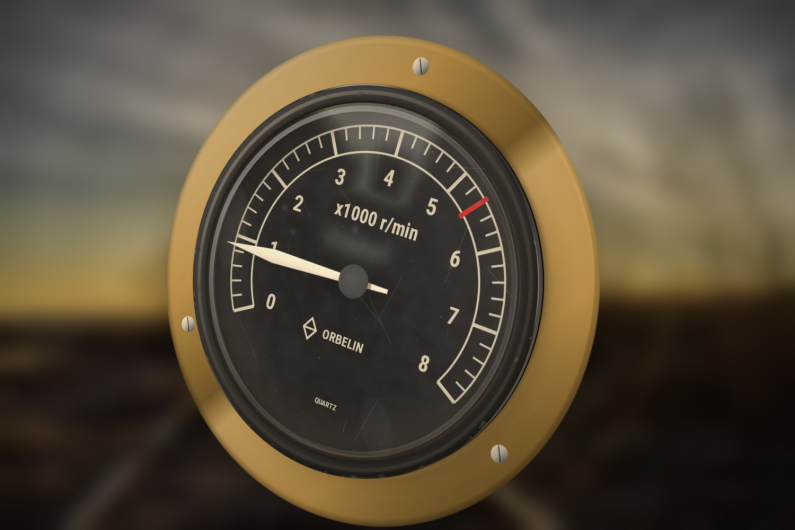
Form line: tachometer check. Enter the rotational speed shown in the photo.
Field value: 900 rpm
